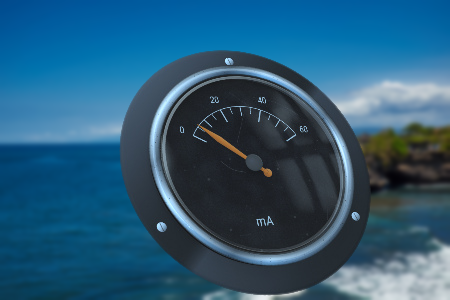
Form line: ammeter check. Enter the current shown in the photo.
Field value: 5 mA
